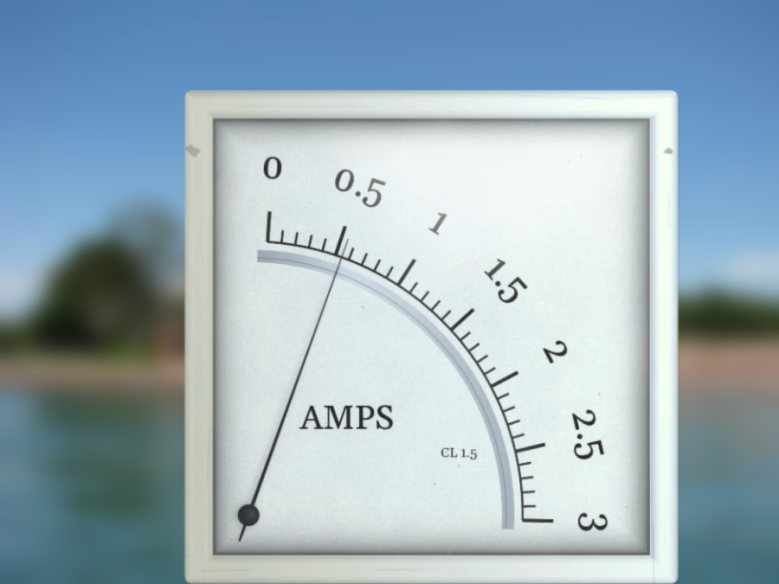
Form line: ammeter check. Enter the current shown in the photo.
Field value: 0.55 A
